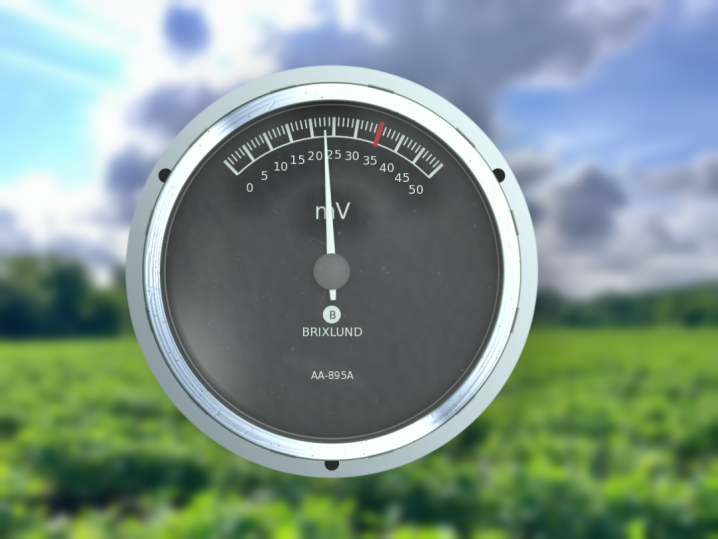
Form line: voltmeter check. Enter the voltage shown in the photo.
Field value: 23 mV
